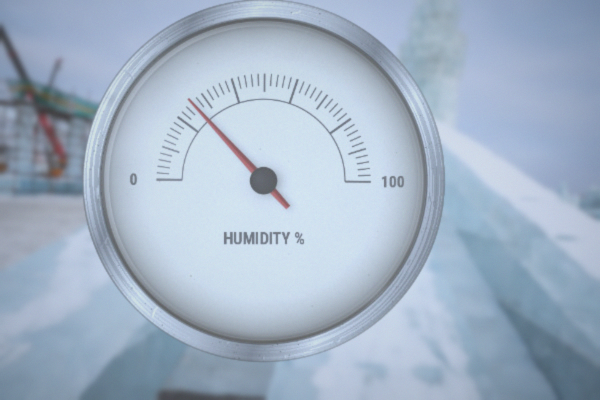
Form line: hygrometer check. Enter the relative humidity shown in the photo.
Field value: 26 %
